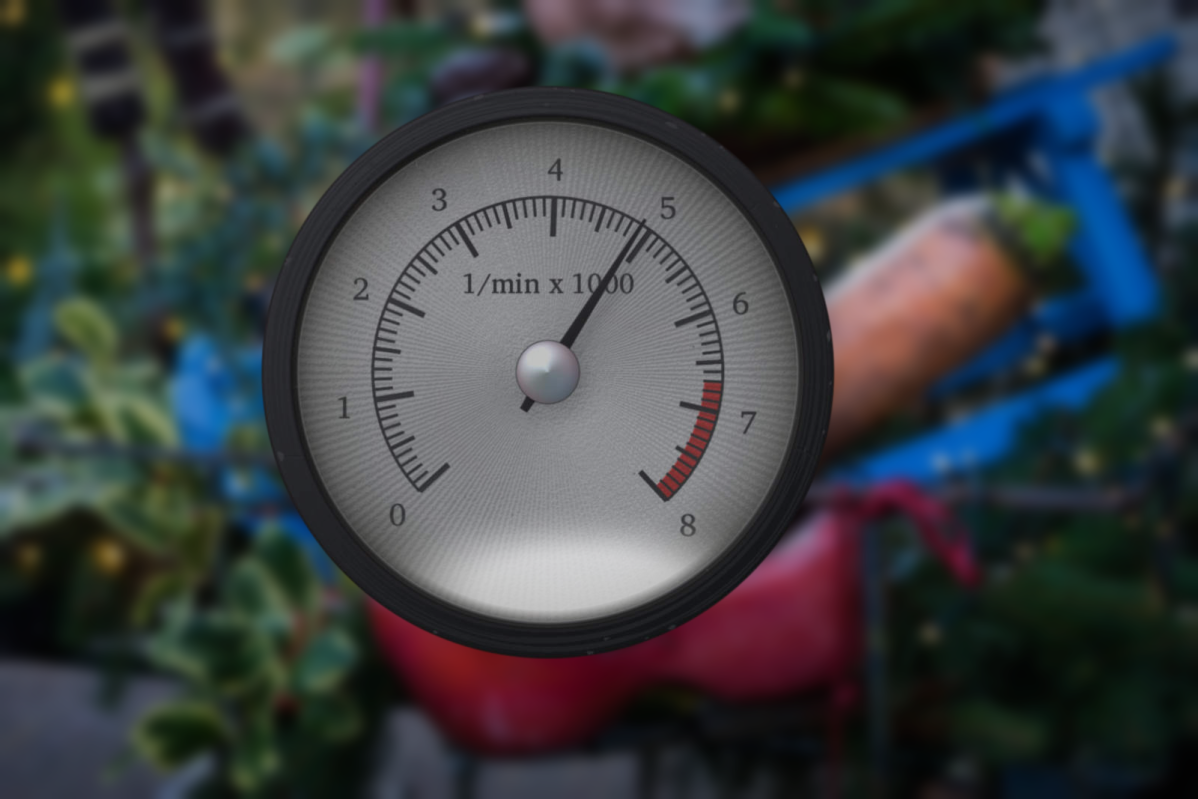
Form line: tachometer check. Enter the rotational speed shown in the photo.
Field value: 4900 rpm
